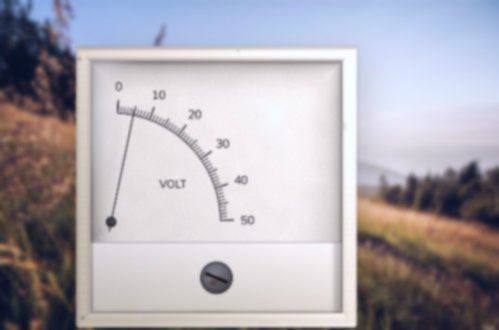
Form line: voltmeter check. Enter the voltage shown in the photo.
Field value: 5 V
